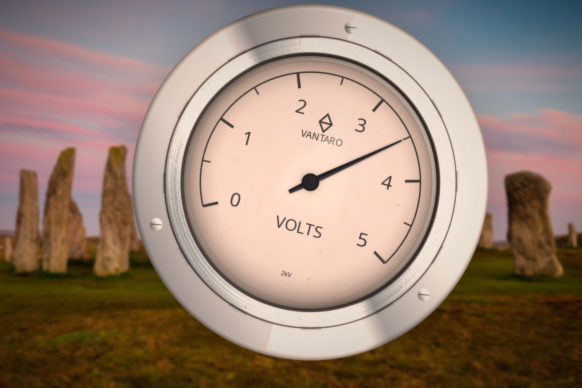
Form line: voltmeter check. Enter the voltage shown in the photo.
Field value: 3.5 V
